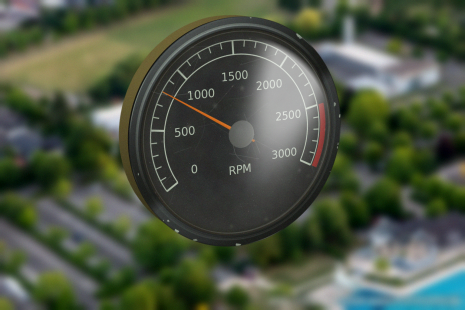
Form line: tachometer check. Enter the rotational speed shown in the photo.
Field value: 800 rpm
